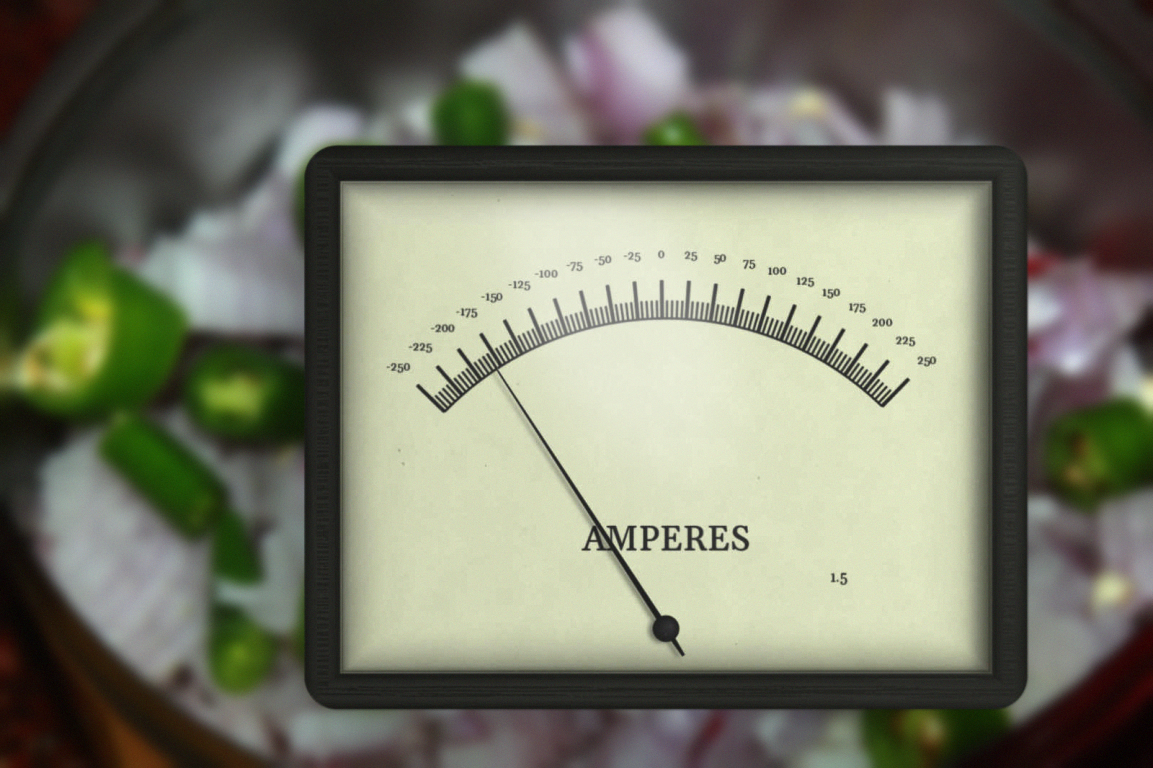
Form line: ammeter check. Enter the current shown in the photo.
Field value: -180 A
